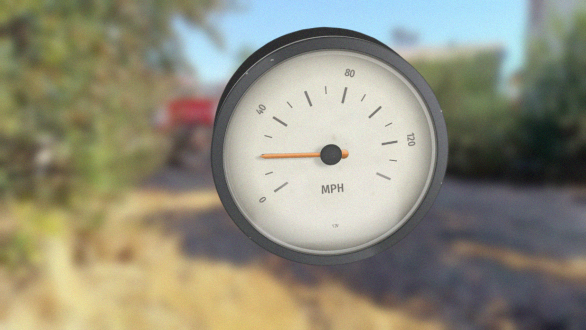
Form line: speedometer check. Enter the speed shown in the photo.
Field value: 20 mph
